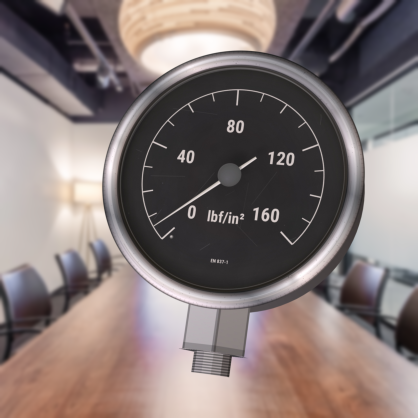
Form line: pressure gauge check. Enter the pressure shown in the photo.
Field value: 5 psi
